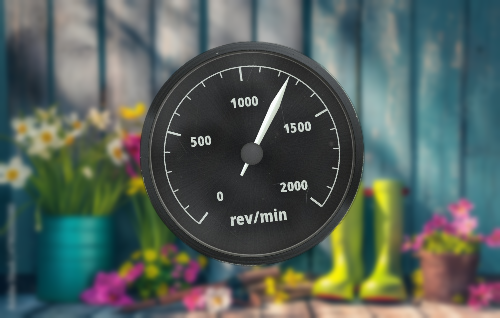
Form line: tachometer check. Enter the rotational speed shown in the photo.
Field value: 1250 rpm
